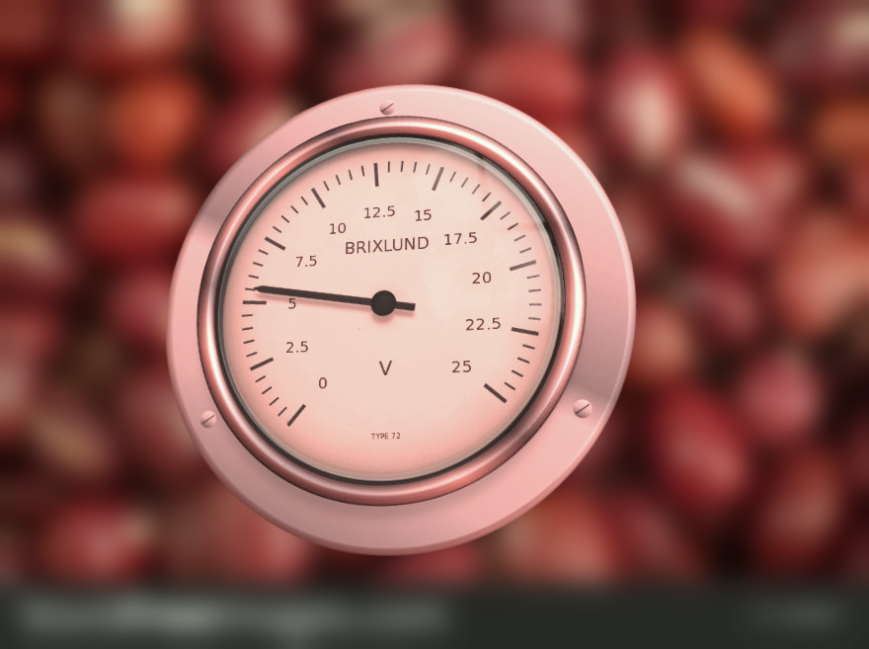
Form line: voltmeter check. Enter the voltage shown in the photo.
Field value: 5.5 V
